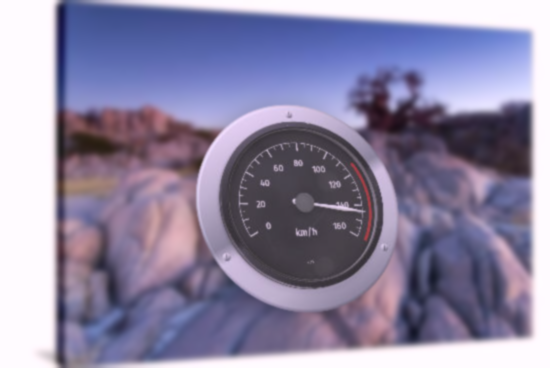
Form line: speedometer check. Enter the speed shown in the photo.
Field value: 145 km/h
